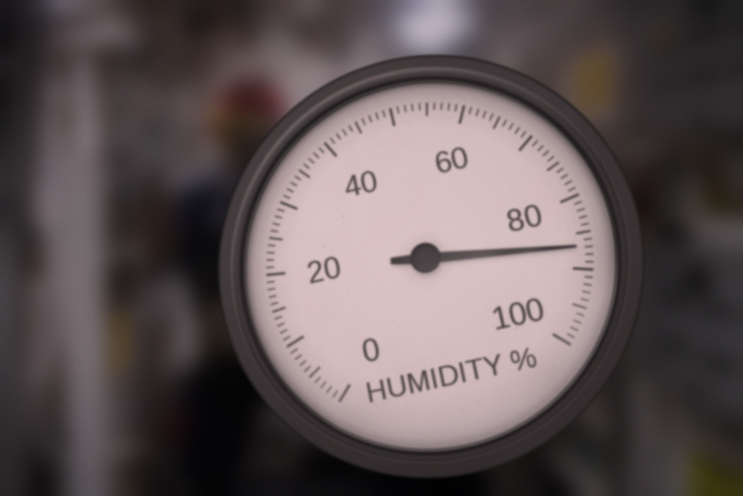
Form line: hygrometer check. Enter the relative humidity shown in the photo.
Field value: 87 %
